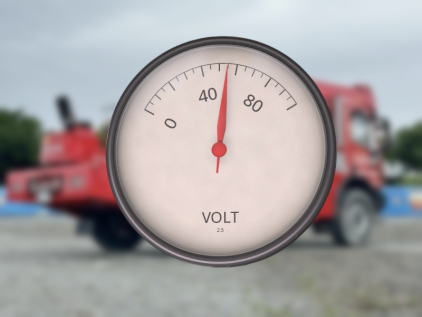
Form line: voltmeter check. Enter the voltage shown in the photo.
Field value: 55 V
